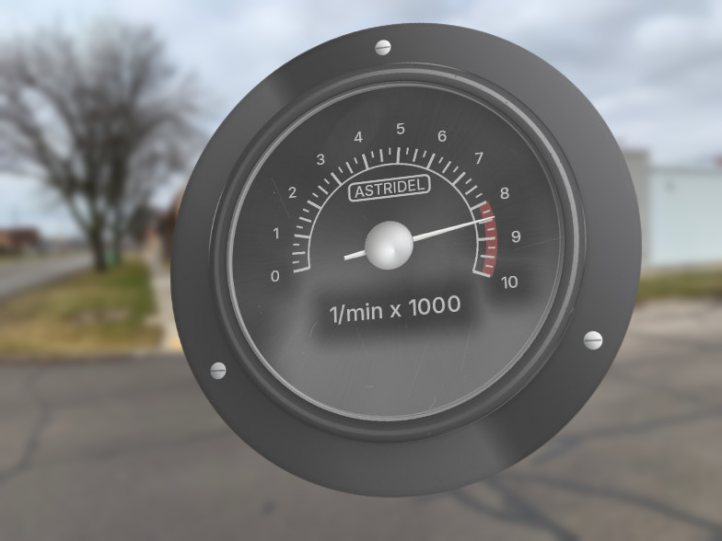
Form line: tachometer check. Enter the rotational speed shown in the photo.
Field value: 8500 rpm
